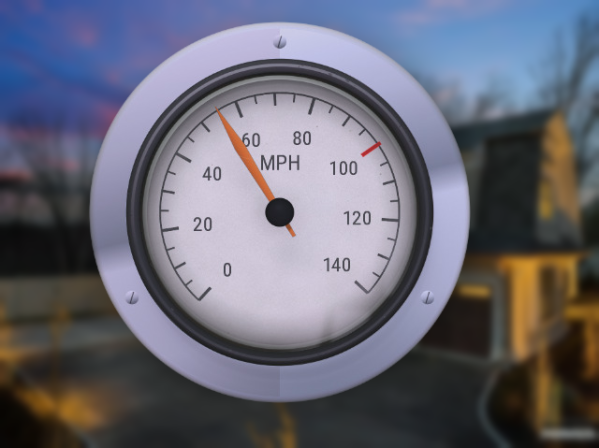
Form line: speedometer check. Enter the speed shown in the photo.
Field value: 55 mph
